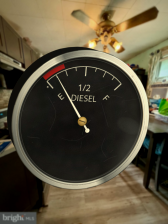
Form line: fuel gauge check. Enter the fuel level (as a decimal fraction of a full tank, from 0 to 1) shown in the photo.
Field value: 0.125
